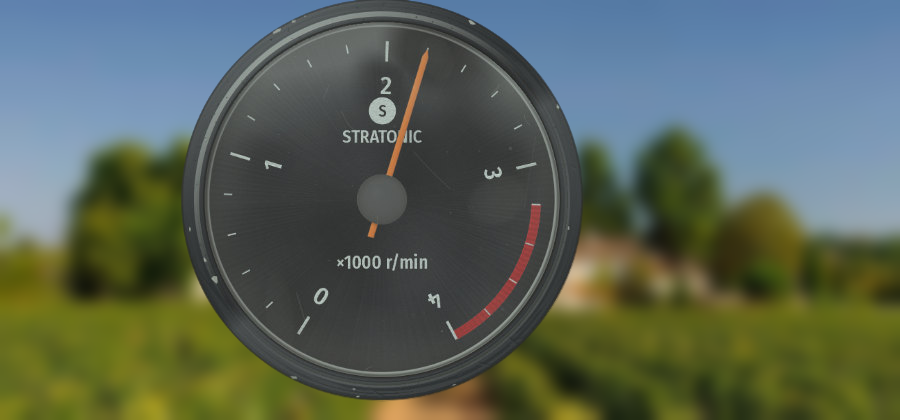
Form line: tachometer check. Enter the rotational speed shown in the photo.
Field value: 2200 rpm
